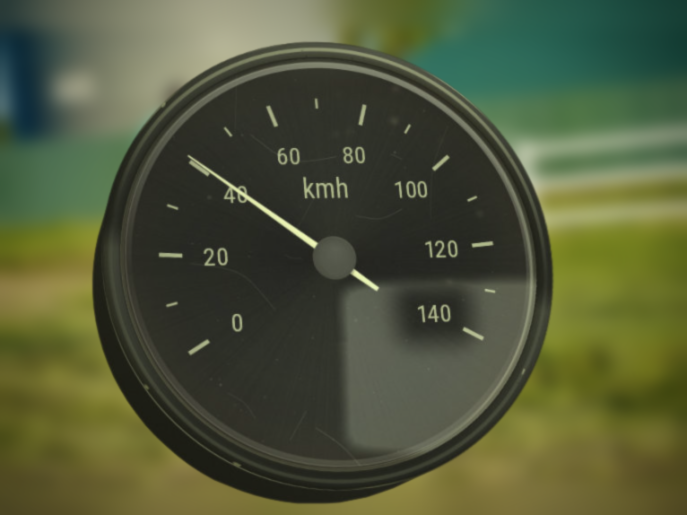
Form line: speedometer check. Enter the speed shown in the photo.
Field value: 40 km/h
